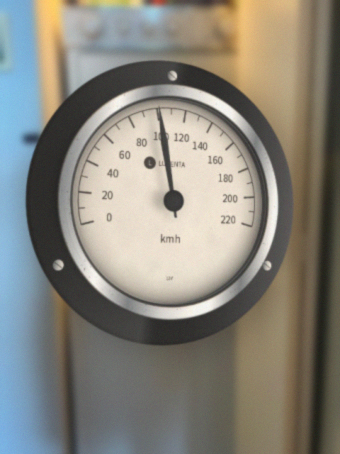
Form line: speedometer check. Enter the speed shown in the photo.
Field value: 100 km/h
